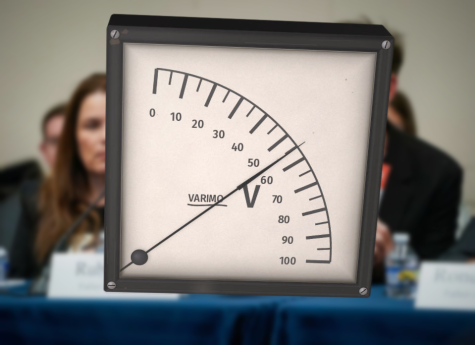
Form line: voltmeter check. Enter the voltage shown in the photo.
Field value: 55 V
